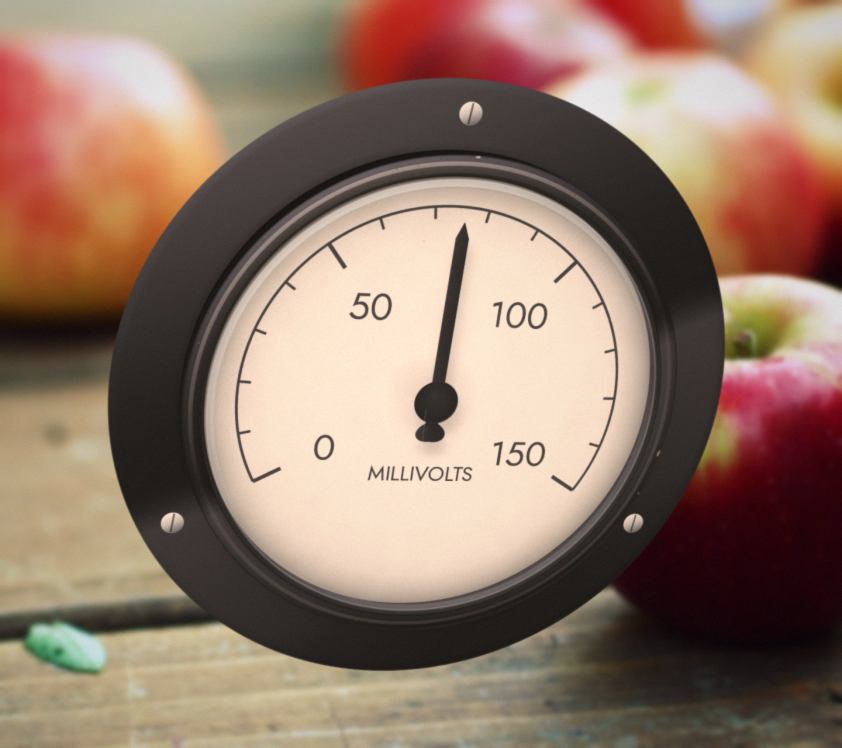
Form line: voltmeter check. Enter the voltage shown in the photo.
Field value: 75 mV
